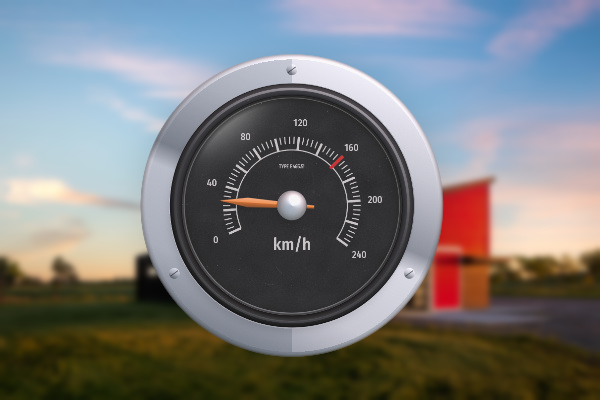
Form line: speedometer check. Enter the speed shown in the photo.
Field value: 28 km/h
